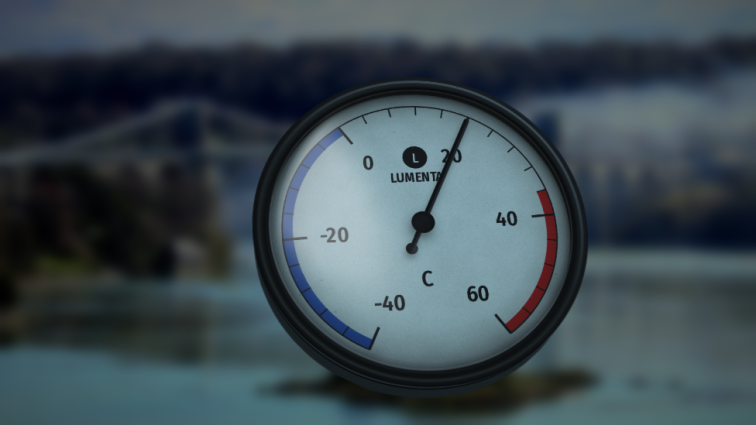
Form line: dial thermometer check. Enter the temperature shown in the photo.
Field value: 20 °C
